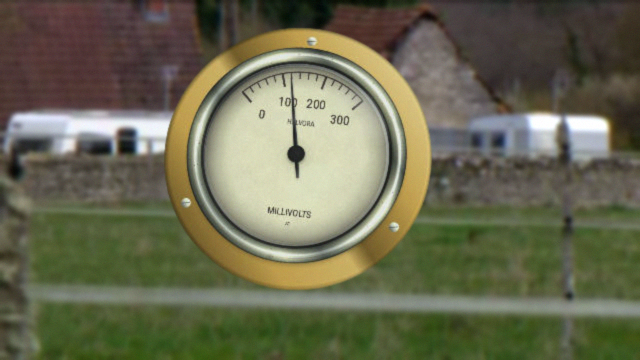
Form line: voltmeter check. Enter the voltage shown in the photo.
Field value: 120 mV
